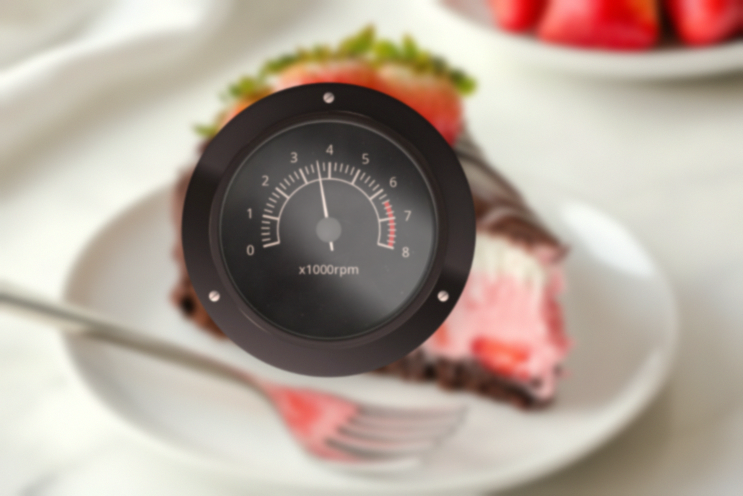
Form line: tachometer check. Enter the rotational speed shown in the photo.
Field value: 3600 rpm
